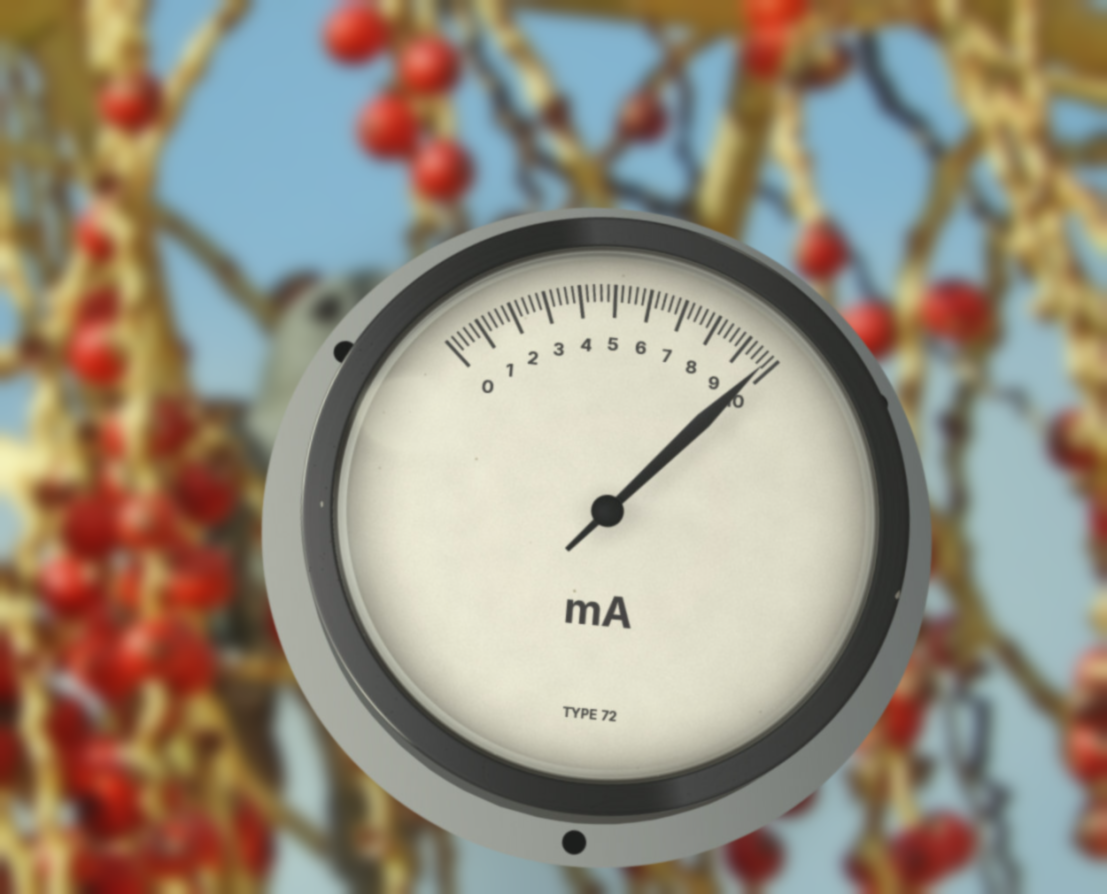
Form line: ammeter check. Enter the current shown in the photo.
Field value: 9.8 mA
